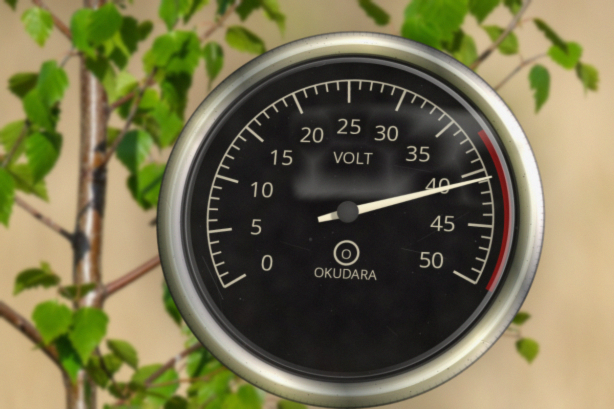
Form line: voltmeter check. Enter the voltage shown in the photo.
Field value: 41 V
